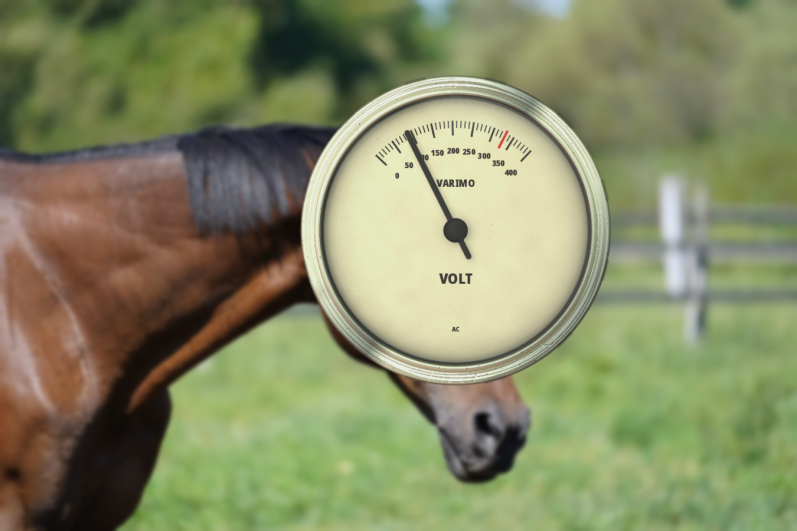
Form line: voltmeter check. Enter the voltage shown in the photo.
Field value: 90 V
